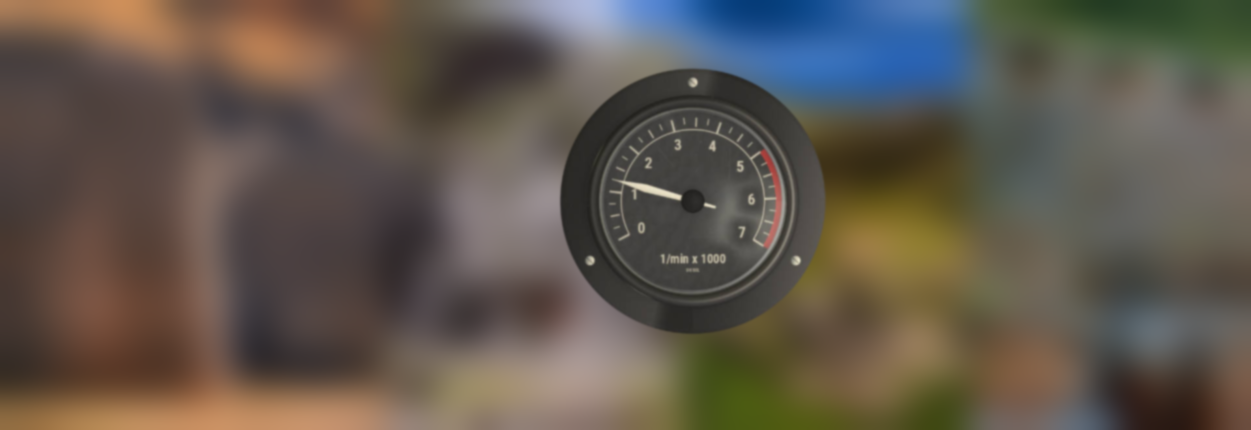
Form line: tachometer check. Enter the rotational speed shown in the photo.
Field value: 1250 rpm
